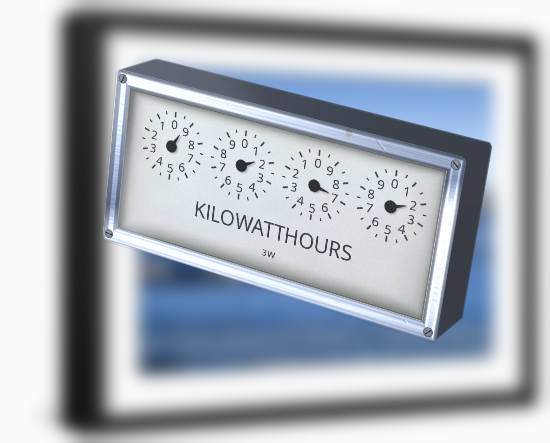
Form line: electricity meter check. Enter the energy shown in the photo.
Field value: 9172 kWh
